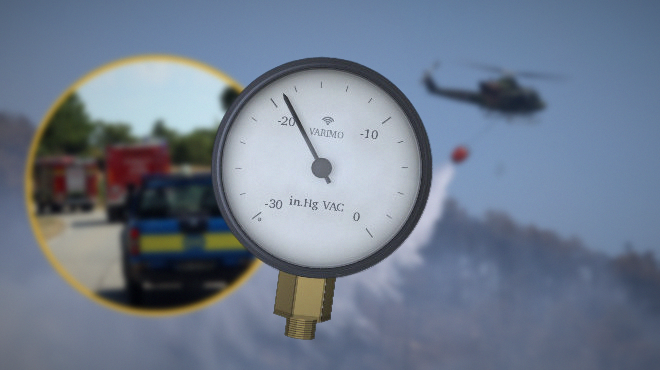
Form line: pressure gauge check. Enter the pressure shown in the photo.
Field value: -19 inHg
